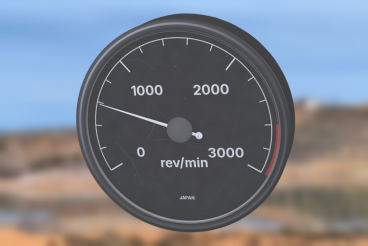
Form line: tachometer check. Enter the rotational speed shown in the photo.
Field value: 600 rpm
